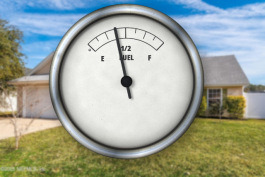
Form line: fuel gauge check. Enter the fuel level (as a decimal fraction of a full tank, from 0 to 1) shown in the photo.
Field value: 0.375
